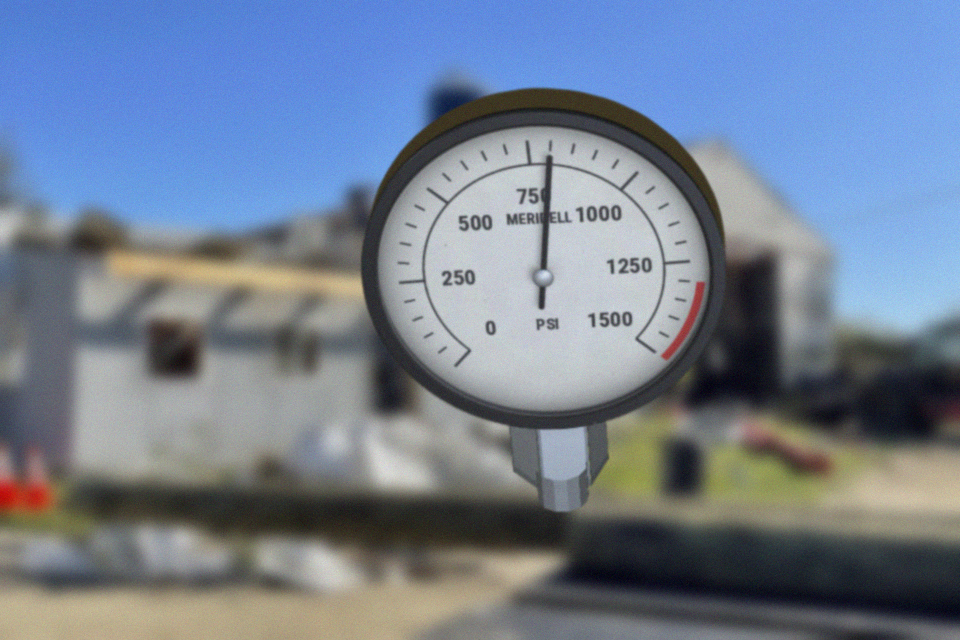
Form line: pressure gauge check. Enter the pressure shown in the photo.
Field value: 800 psi
